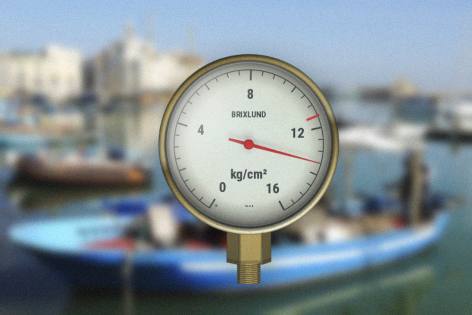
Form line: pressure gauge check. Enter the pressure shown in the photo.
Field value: 13.5 kg/cm²
